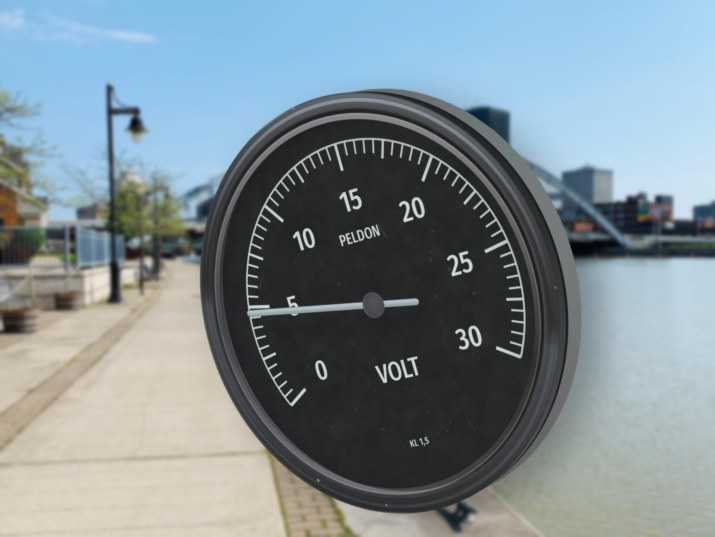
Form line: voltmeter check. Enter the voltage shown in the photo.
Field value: 4.75 V
